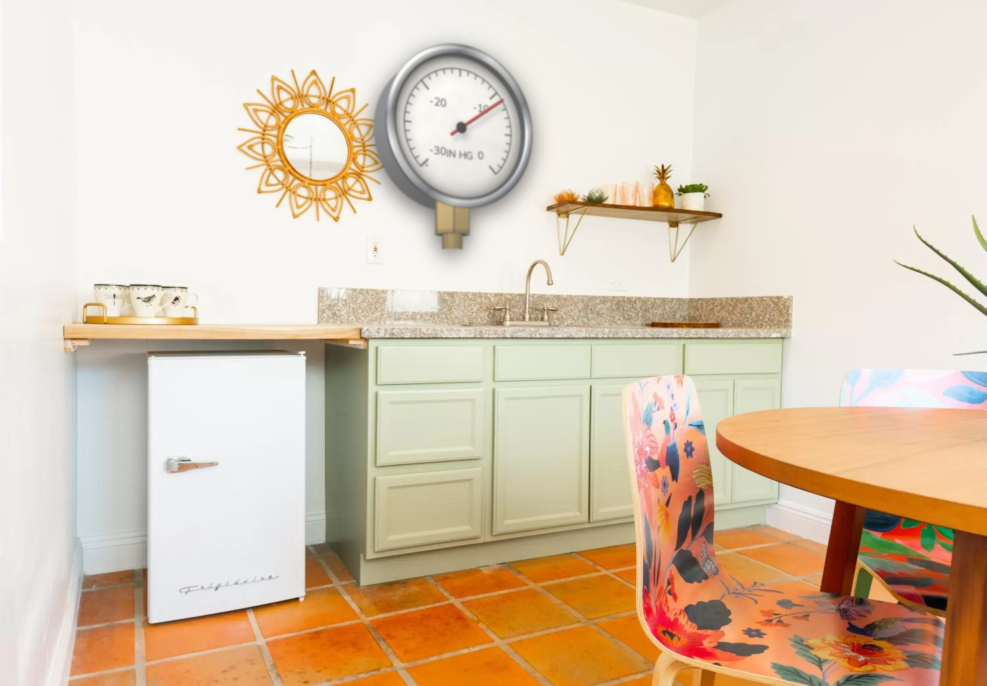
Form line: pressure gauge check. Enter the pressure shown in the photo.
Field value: -9 inHg
